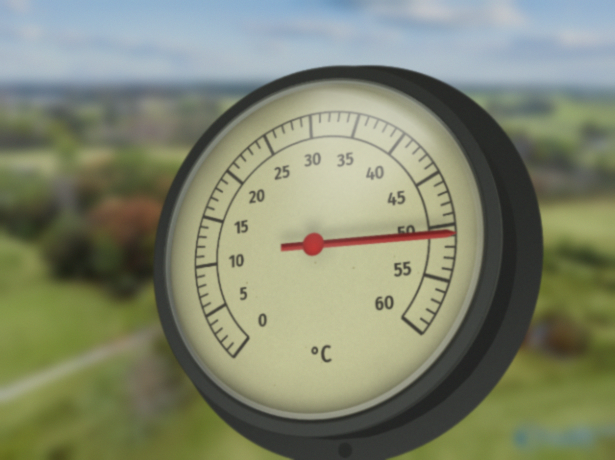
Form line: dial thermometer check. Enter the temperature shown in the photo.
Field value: 51 °C
